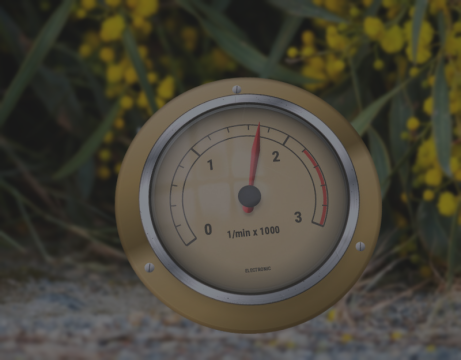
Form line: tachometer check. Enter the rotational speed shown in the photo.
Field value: 1700 rpm
